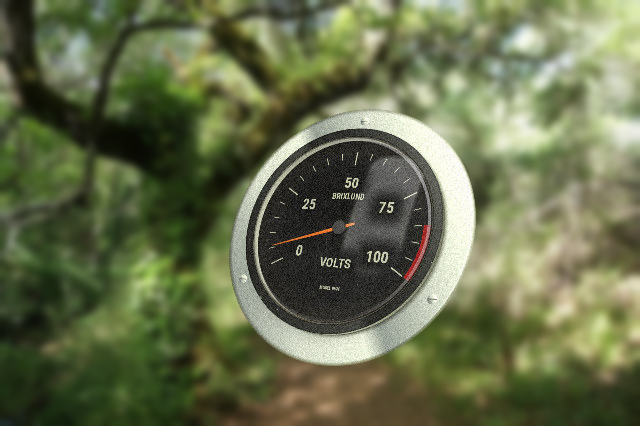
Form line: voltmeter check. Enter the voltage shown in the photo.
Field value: 5 V
